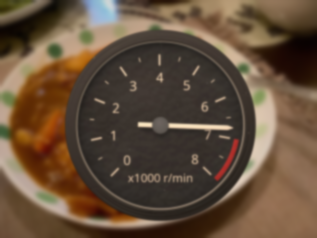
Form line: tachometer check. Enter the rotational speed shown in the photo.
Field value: 6750 rpm
